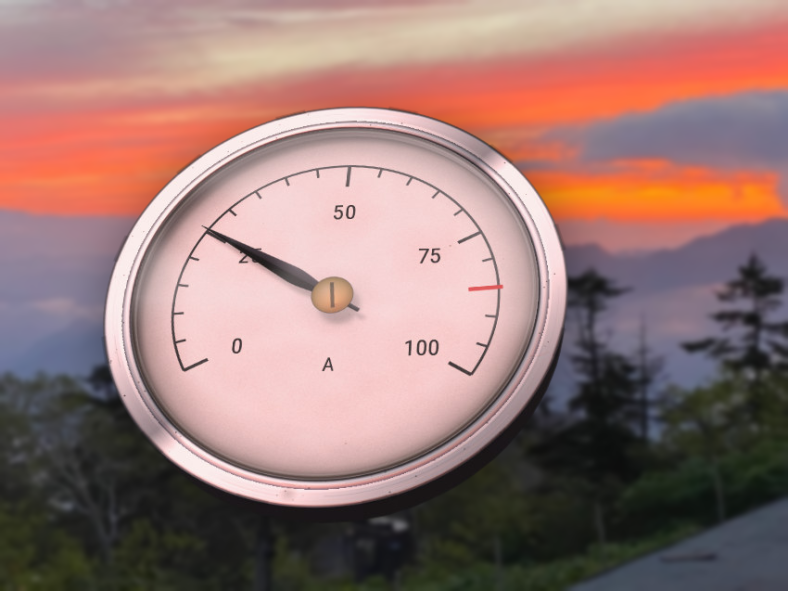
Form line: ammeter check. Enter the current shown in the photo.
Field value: 25 A
